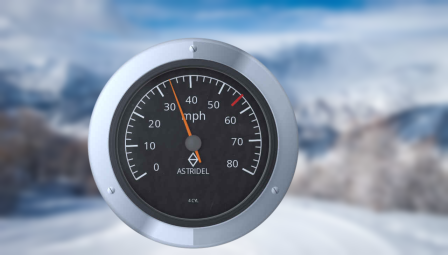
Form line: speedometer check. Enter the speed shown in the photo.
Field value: 34 mph
